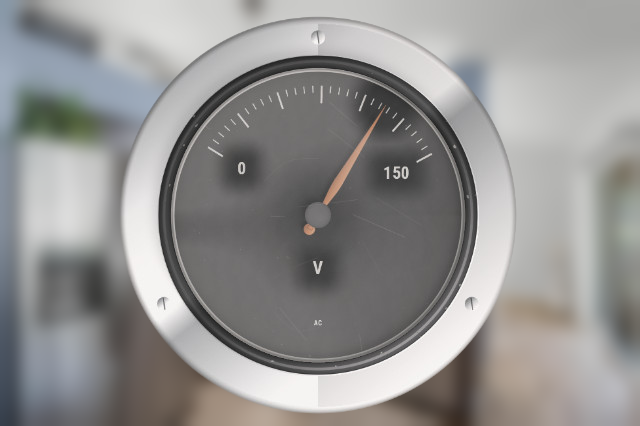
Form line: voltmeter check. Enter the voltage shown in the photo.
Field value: 112.5 V
